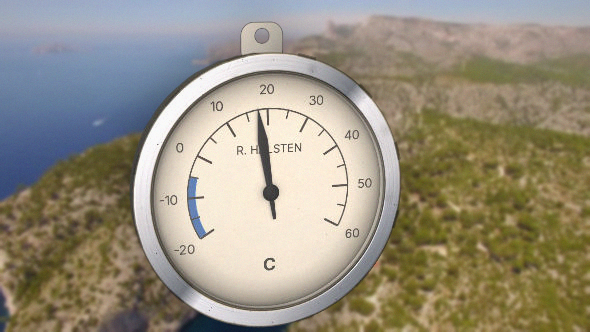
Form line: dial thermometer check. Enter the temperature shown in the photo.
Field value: 17.5 °C
